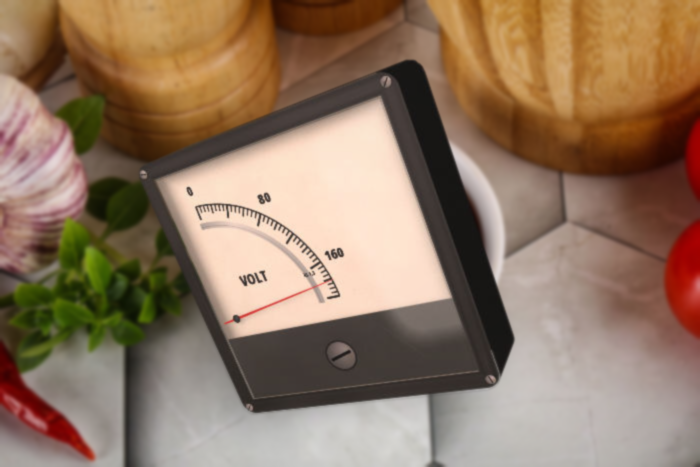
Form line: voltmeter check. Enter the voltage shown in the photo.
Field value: 180 V
